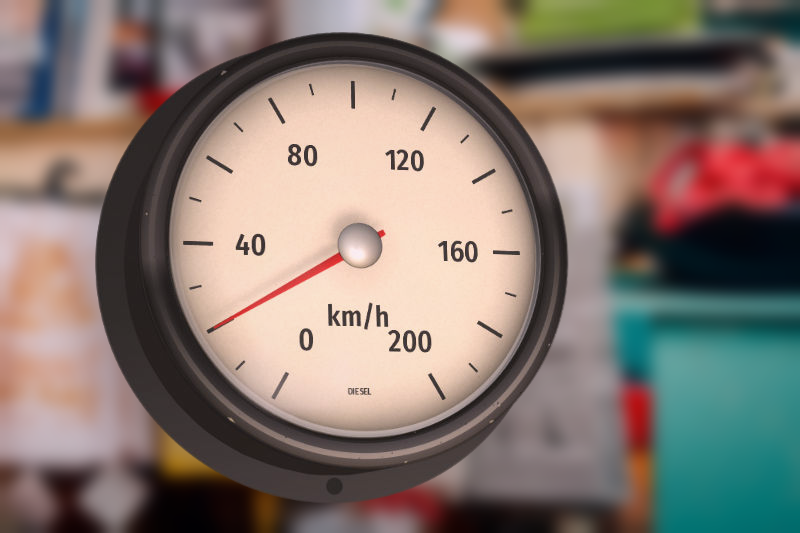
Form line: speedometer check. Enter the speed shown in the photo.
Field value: 20 km/h
